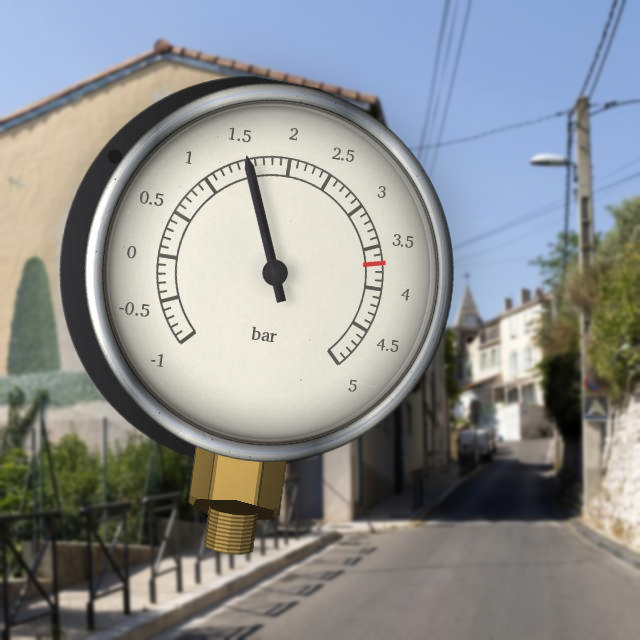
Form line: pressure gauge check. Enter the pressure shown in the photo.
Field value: 1.5 bar
